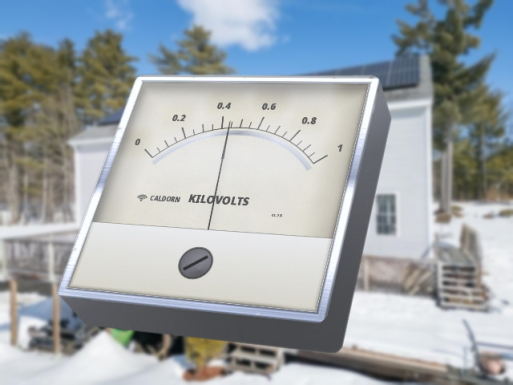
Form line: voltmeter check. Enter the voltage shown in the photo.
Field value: 0.45 kV
